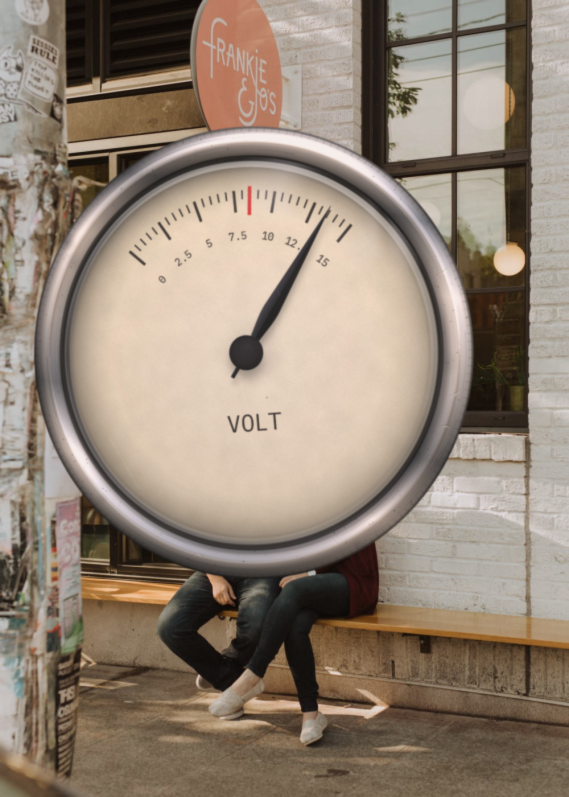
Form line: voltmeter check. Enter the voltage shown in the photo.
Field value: 13.5 V
